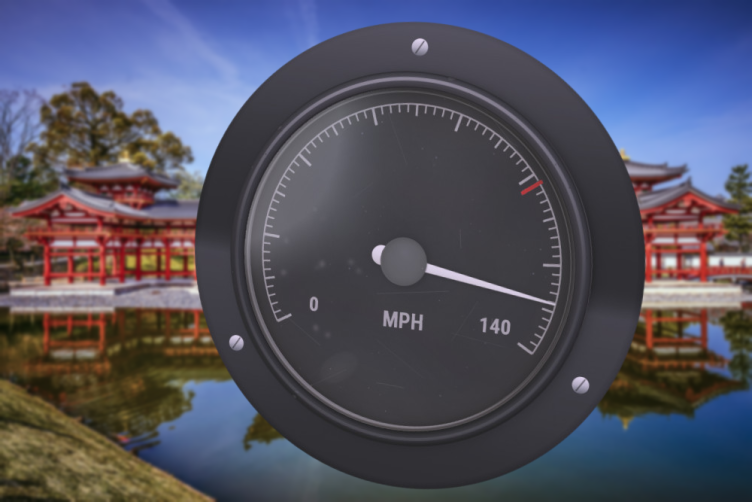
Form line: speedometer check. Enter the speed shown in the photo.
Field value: 128 mph
